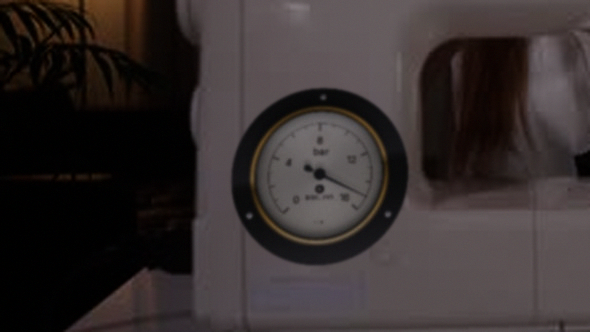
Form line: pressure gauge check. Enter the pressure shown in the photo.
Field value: 15 bar
